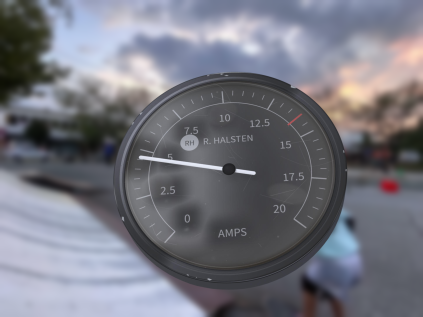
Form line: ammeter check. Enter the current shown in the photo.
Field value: 4.5 A
